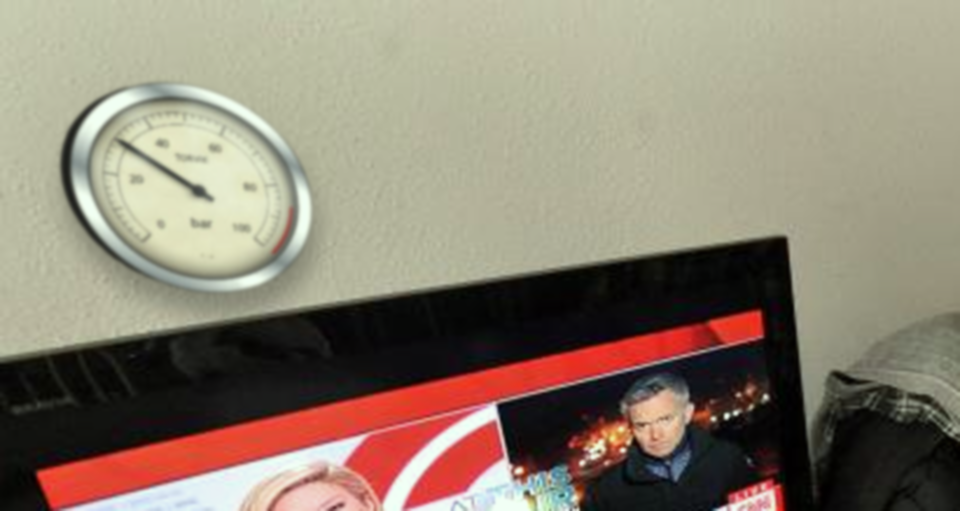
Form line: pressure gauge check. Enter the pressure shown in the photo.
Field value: 30 bar
